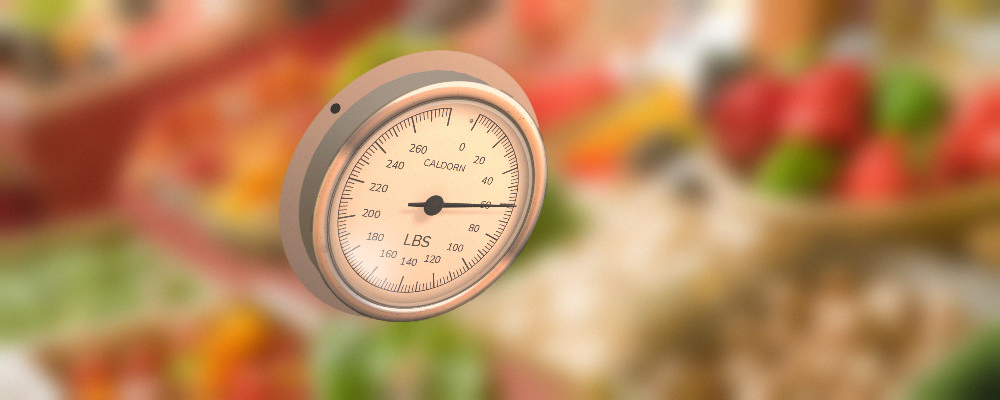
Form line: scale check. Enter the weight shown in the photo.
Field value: 60 lb
